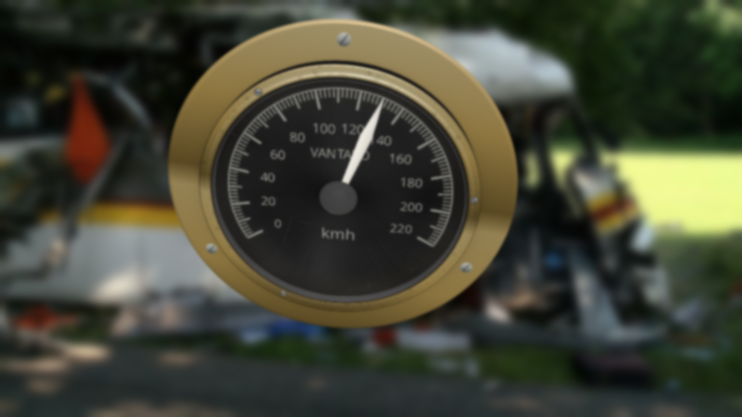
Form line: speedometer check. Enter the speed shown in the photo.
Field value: 130 km/h
